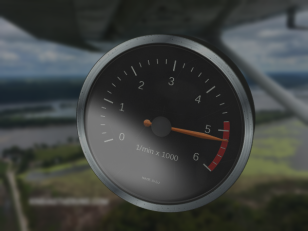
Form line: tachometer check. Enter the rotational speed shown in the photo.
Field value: 5200 rpm
